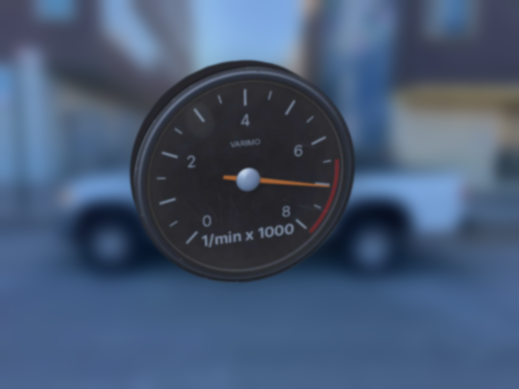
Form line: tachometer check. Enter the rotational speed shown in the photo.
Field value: 7000 rpm
